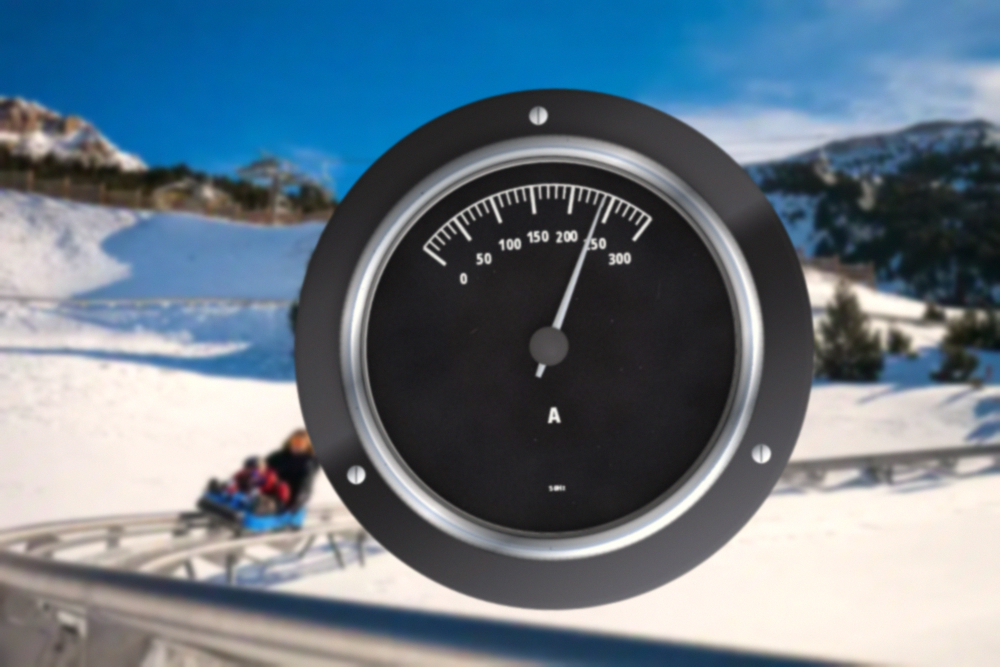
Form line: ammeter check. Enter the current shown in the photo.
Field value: 240 A
